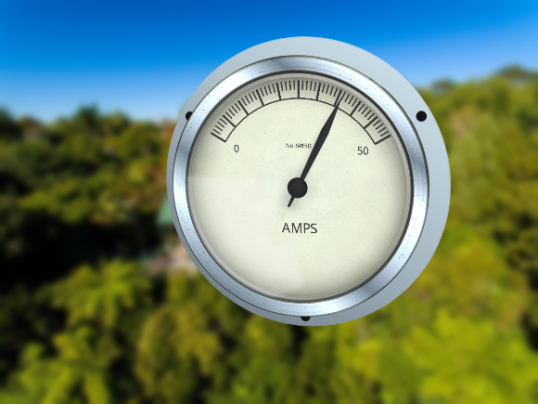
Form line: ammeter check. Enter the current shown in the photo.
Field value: 36 A
